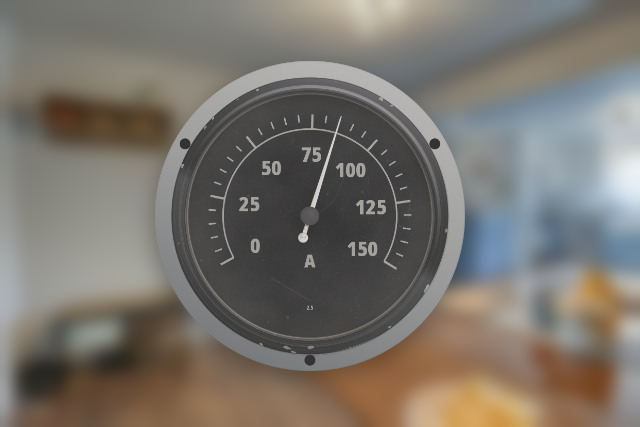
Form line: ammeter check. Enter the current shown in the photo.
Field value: 85 A
